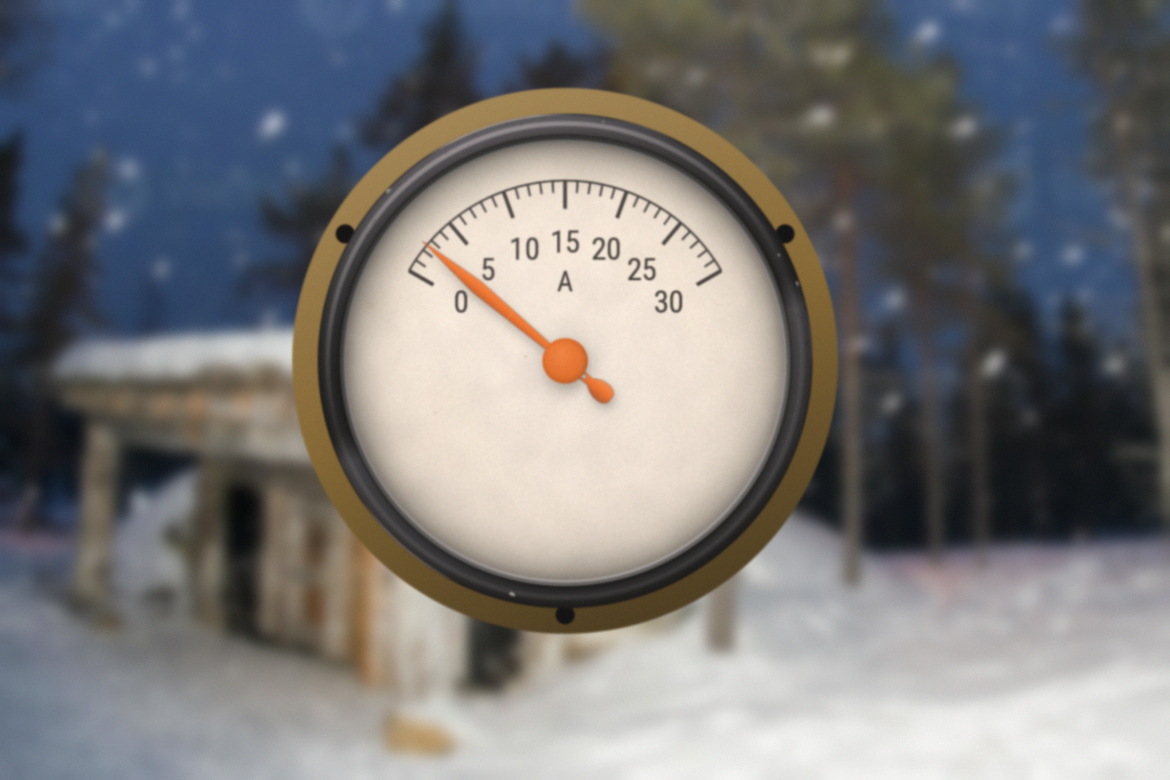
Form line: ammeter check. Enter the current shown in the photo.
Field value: 2.5 A
